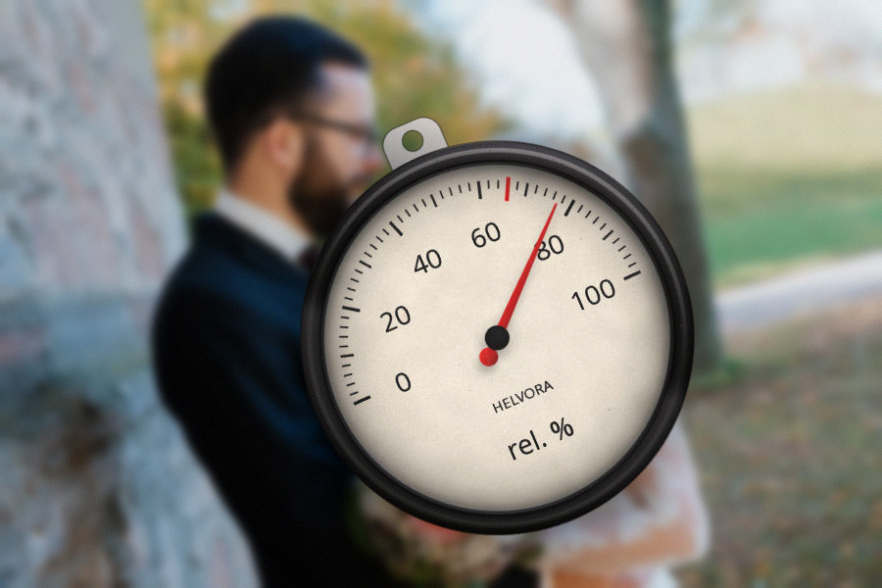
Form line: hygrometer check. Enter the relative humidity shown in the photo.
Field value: 77 %
